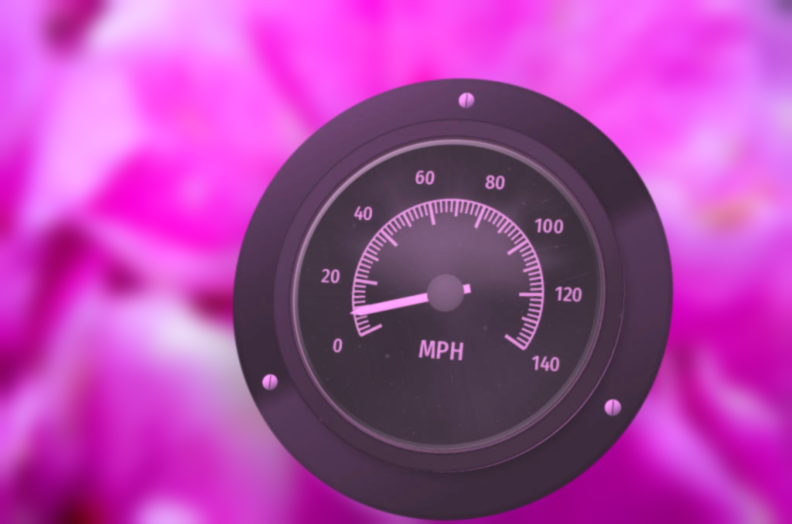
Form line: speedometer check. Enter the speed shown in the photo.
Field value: 8 mph
